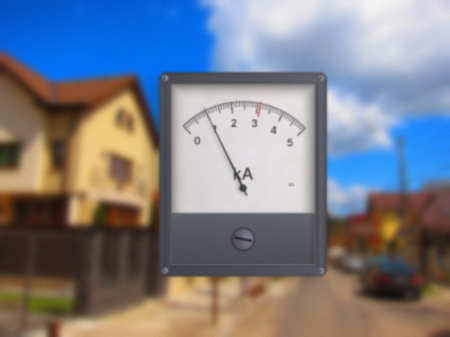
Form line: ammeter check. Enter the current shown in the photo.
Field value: 1 kA
